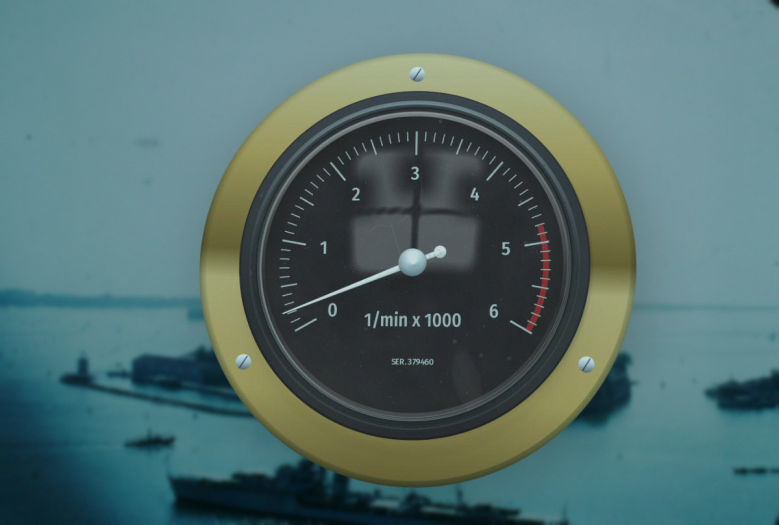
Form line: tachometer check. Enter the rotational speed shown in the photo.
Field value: 200 rpm
